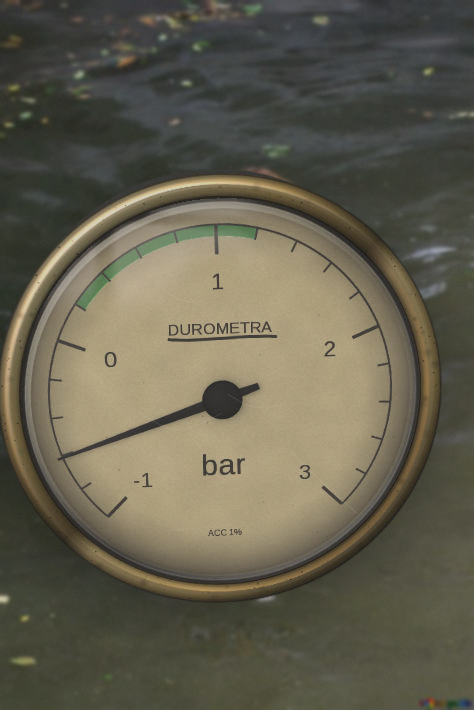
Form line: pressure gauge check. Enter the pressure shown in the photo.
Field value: -0.6 bar
